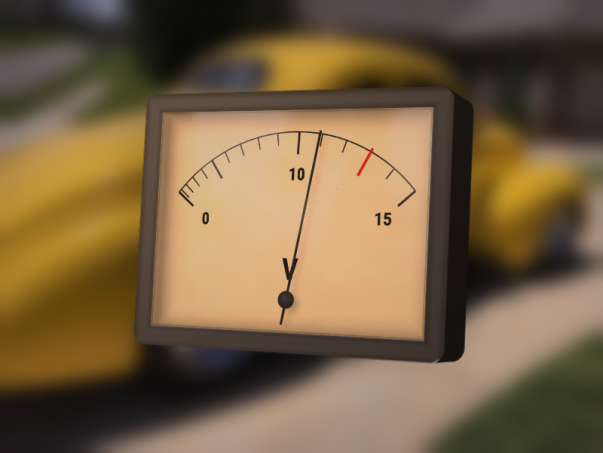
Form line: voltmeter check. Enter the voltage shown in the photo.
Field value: 11 V
